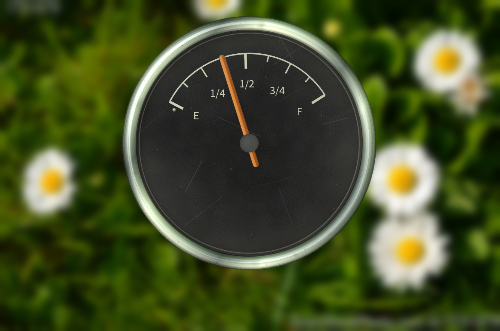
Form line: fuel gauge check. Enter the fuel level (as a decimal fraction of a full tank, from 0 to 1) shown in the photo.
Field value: 0.375
